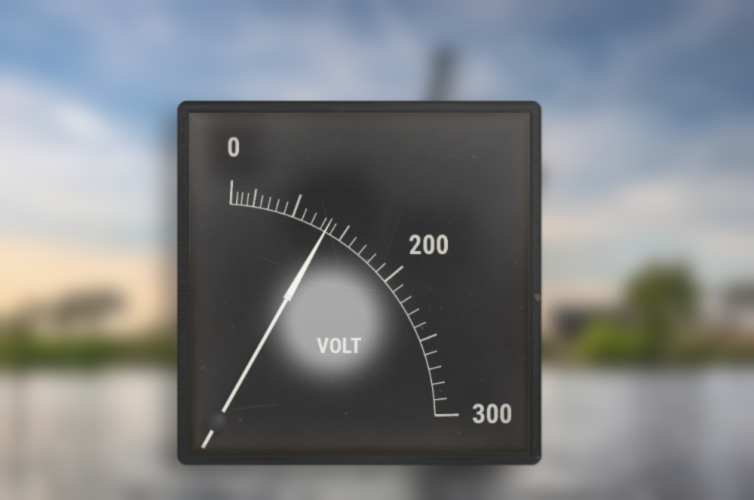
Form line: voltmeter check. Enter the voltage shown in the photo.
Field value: 135 V
